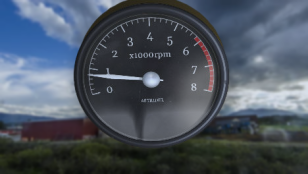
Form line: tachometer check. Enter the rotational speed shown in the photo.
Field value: 800 rpm
